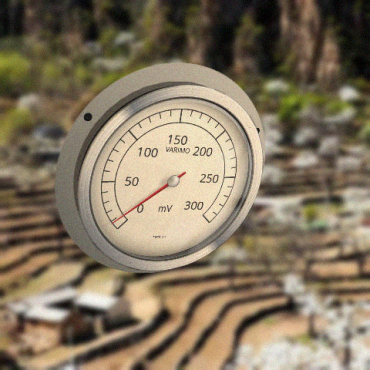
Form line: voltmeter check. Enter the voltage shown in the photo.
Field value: 10 mV
